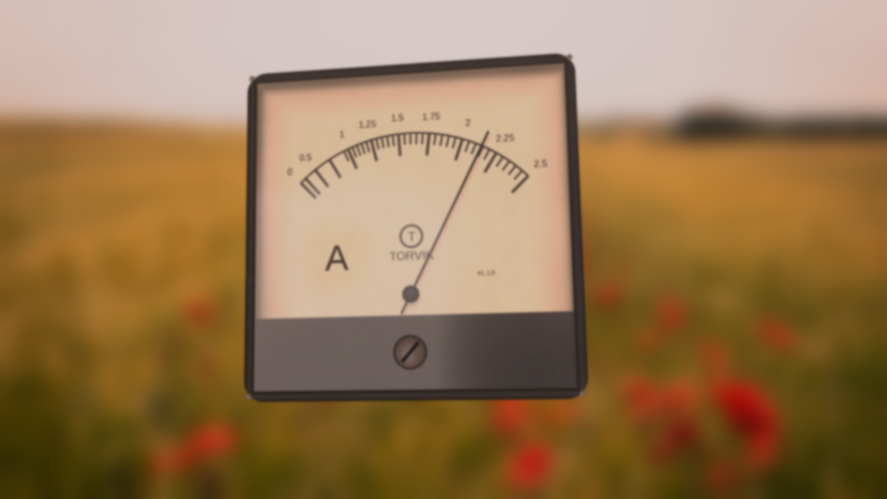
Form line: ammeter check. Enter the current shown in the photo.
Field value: 2.15 A
